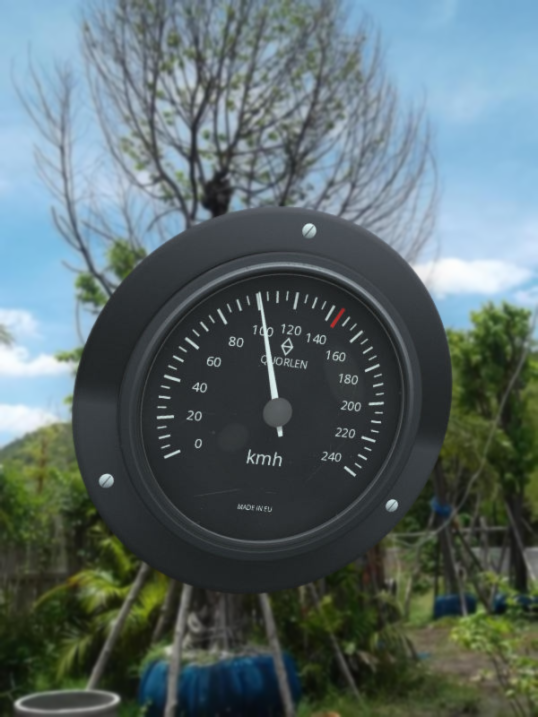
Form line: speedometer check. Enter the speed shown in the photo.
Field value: 100 km/h
